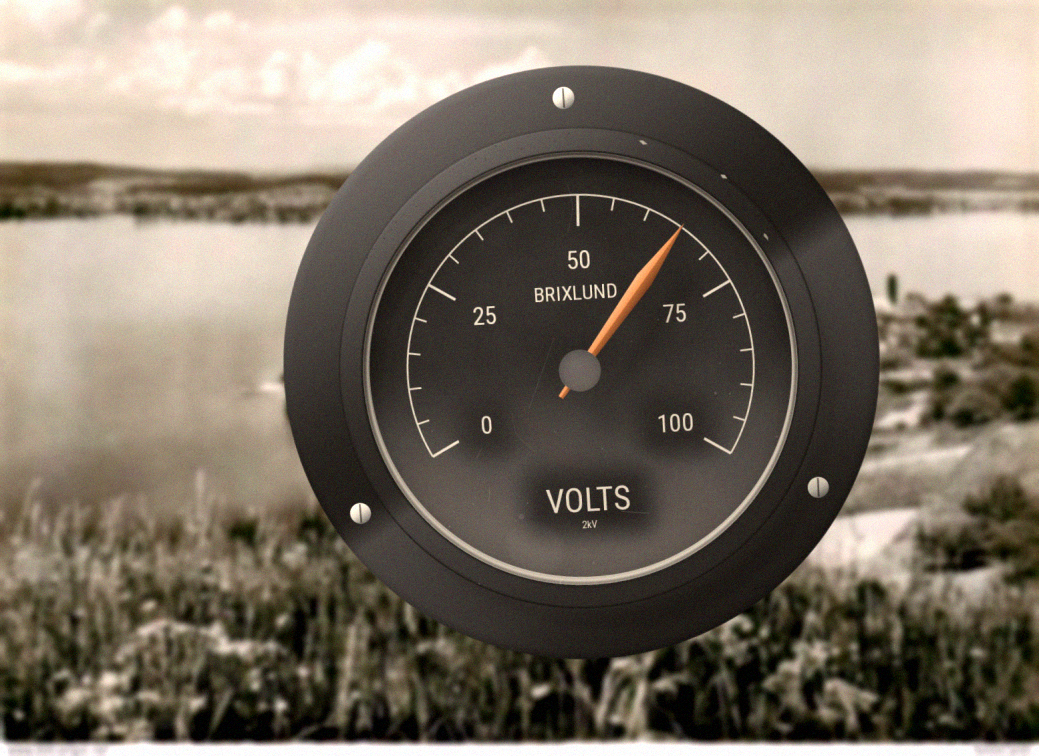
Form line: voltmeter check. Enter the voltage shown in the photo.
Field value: 65 V
